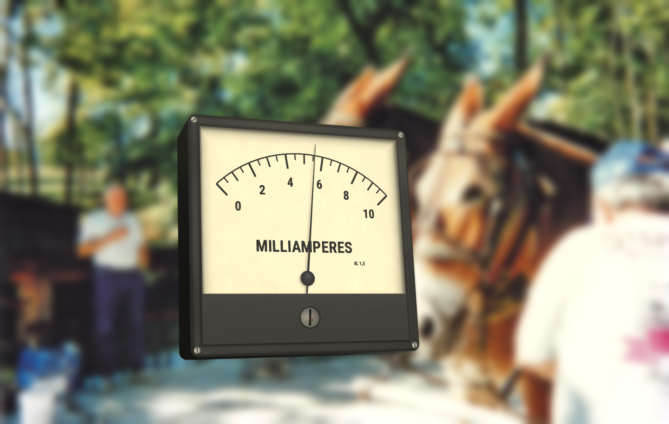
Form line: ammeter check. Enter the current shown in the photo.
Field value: 5.5 mA
